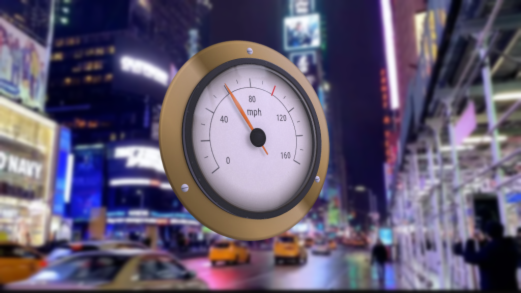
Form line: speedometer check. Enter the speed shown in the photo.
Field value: 60 mph
